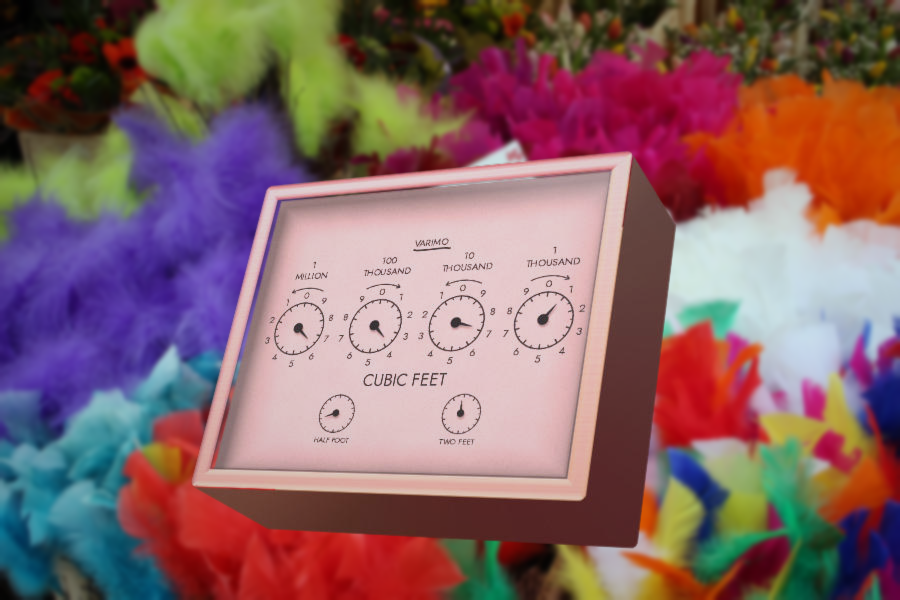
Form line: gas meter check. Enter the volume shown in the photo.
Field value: 637100 ft³
